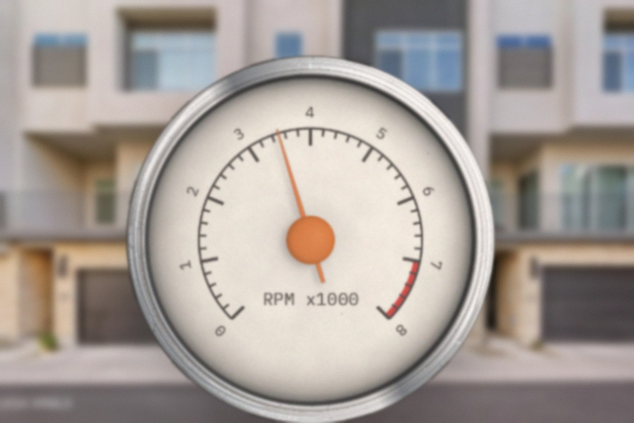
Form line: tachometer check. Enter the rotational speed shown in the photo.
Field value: 3500 rpm
